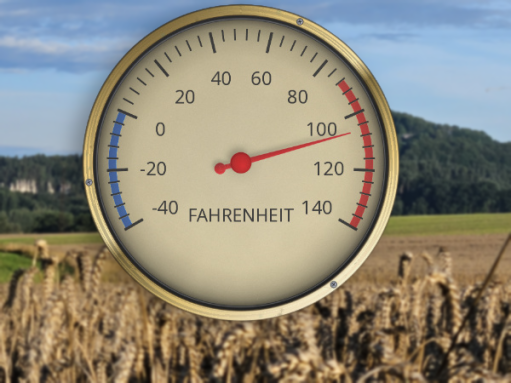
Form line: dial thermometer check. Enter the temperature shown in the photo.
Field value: 106 °F
